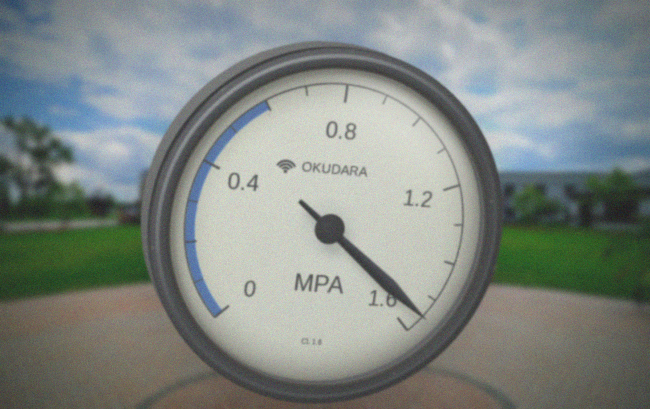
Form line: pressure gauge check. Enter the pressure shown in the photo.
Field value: 1.55 MPa
